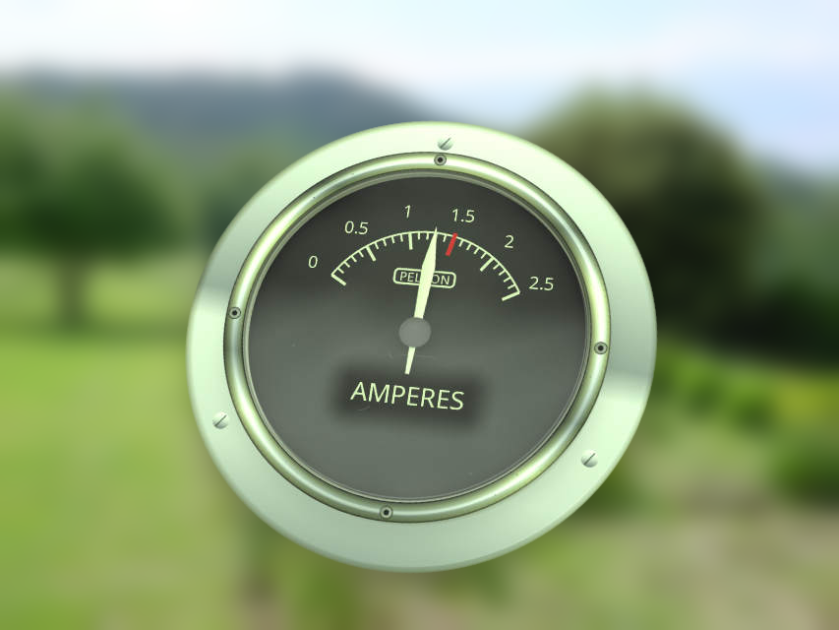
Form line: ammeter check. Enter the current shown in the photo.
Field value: 1.3 A
